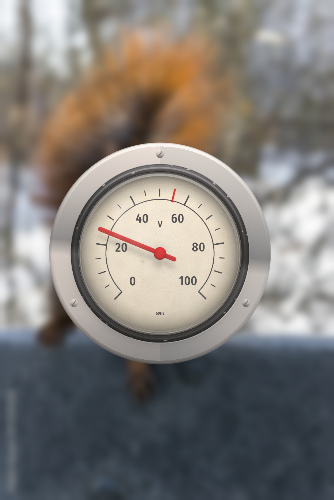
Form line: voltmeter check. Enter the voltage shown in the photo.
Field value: 25 V
